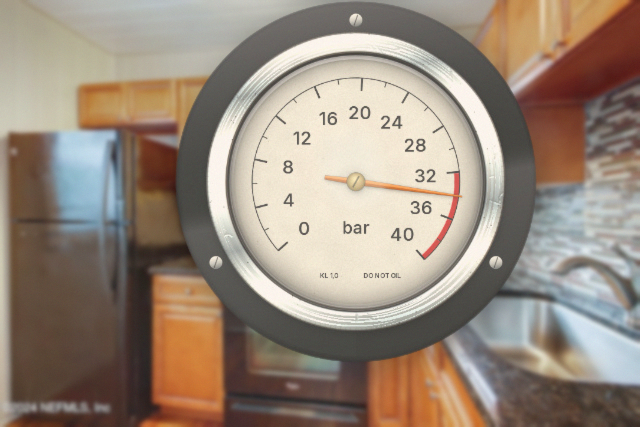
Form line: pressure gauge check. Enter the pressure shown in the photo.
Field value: 34 bar
